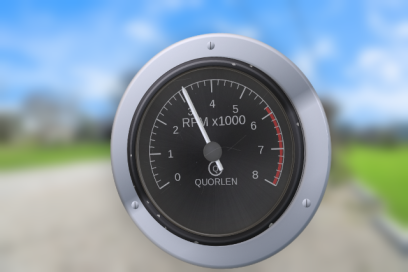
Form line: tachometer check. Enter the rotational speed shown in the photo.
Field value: 3200 rpm
